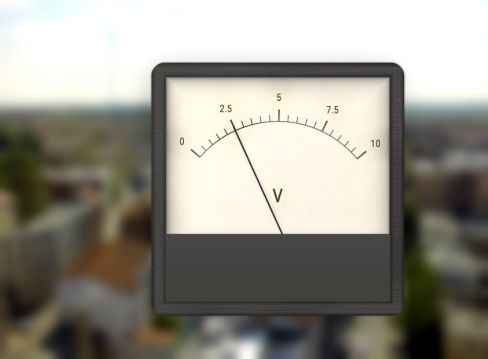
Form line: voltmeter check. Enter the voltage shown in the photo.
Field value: 2.5 V
